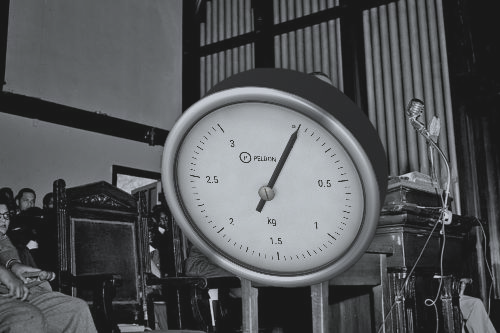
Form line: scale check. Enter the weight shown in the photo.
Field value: 0 kg
